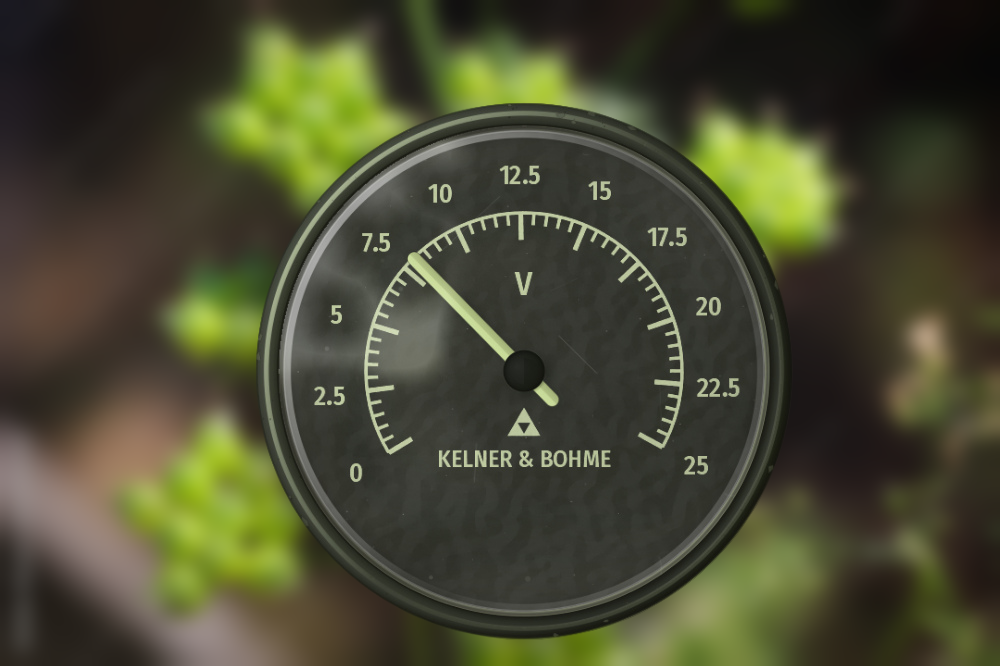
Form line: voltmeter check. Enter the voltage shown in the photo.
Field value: 8 V
